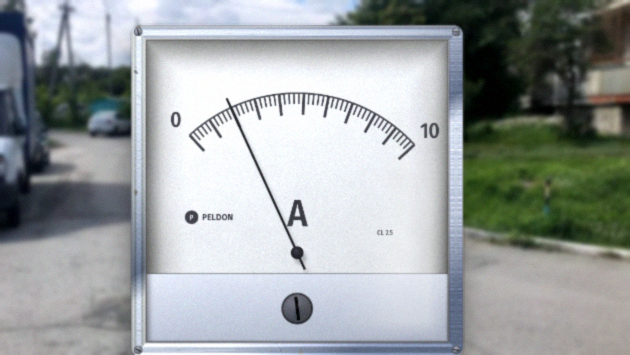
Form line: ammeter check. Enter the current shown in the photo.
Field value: 2 A
